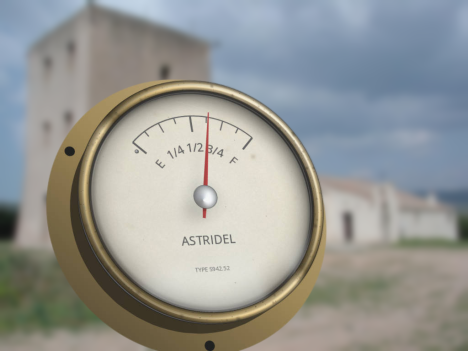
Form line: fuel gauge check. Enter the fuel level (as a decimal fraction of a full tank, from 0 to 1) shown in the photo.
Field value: 0.625
